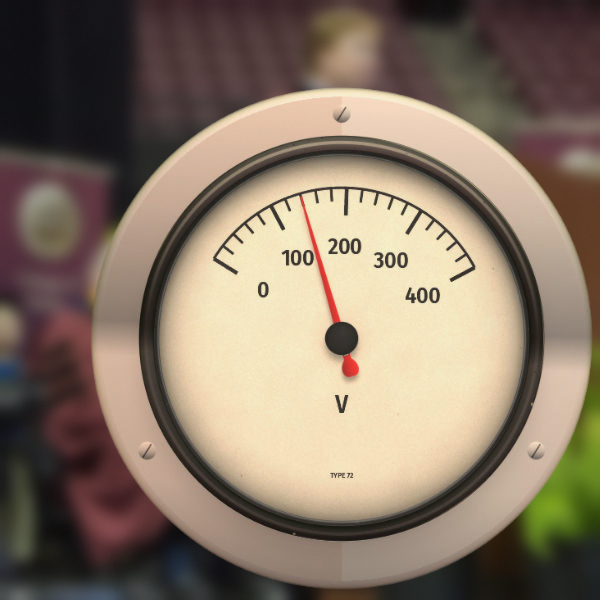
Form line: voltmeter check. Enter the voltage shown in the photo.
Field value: 140 V
